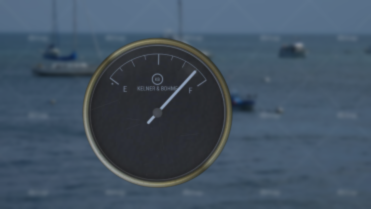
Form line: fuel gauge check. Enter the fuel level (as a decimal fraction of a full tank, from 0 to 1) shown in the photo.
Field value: 0.875
